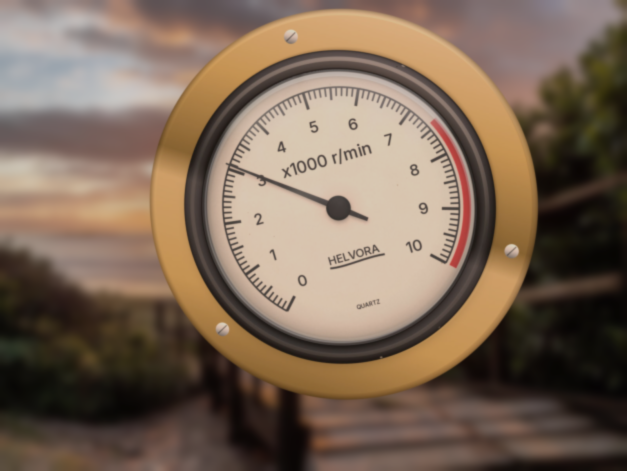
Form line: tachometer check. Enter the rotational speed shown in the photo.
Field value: 3100 rpm
